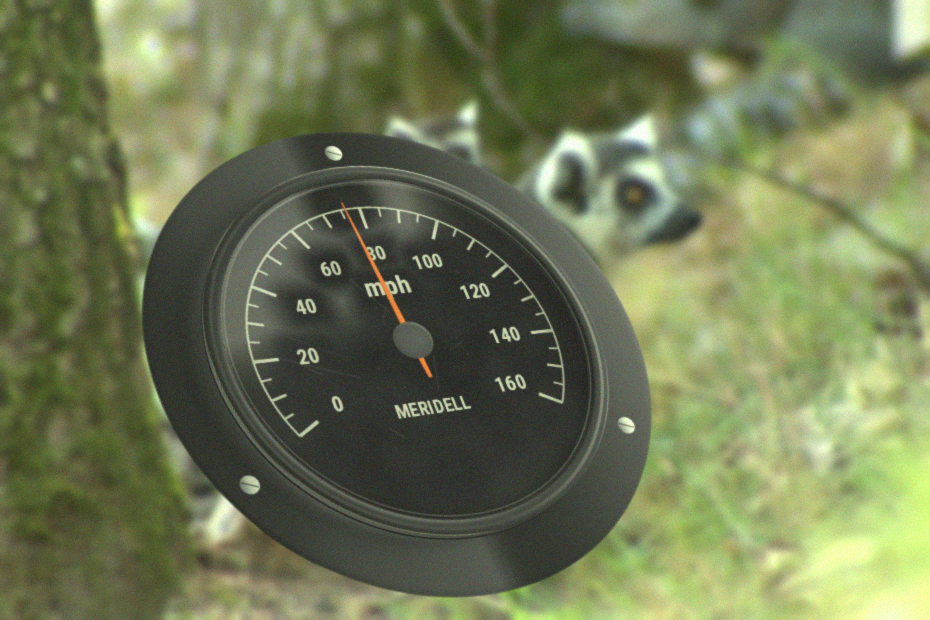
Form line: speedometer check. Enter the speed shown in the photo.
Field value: 75 mph
